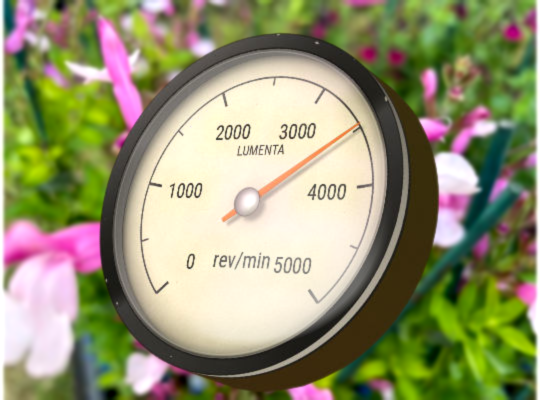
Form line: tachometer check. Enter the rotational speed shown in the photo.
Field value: 3500 rpm
